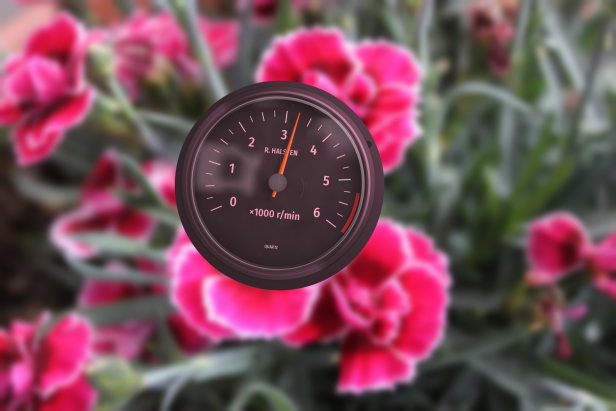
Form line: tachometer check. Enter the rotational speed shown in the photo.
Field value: 3250 rpm
